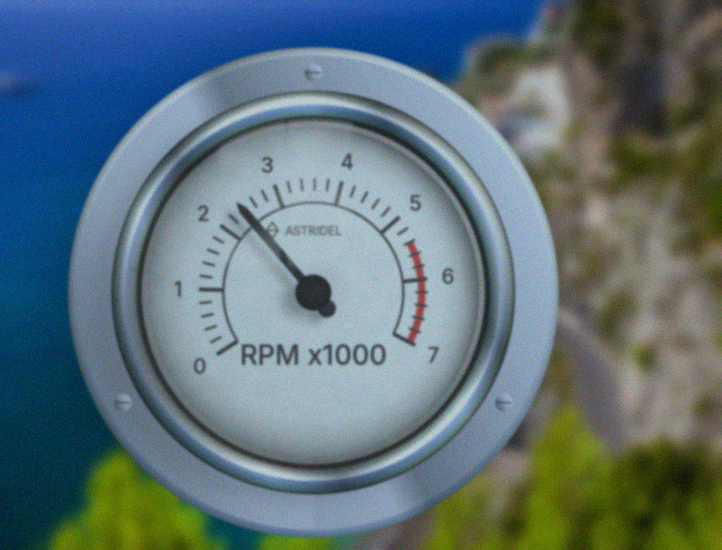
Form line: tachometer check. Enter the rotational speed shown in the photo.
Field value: 2400 rpm
